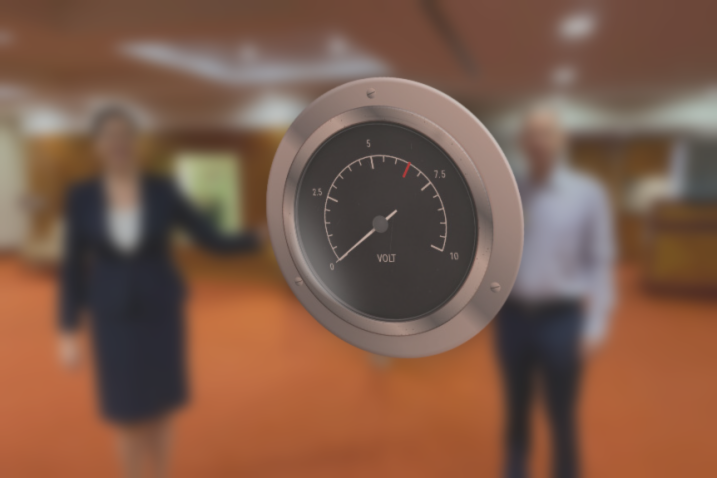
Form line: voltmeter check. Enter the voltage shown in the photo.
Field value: 0 V
